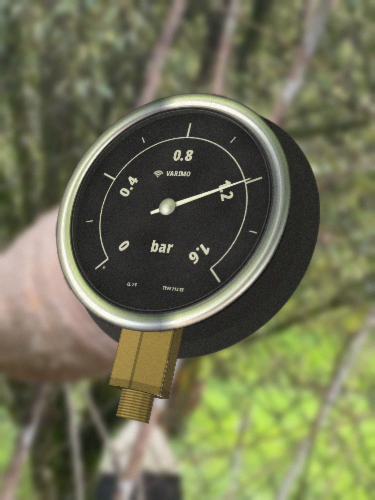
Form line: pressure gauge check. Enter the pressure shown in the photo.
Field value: 1.2 bar
